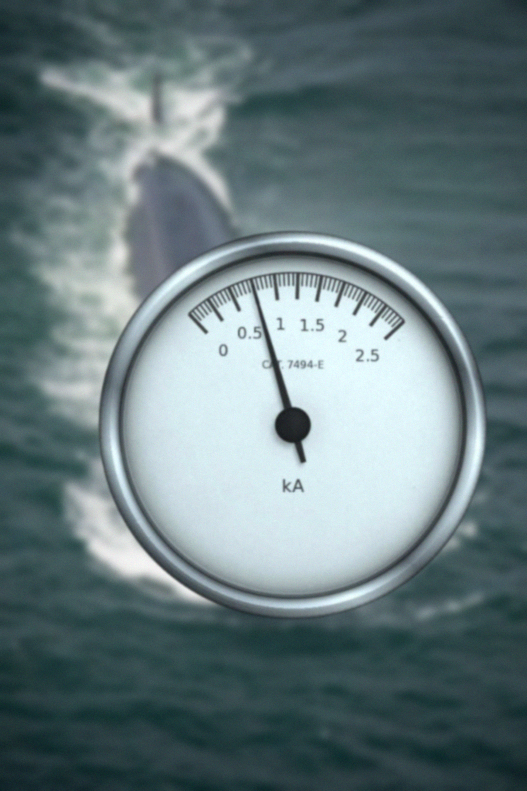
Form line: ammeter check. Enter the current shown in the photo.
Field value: 0.75 kA
